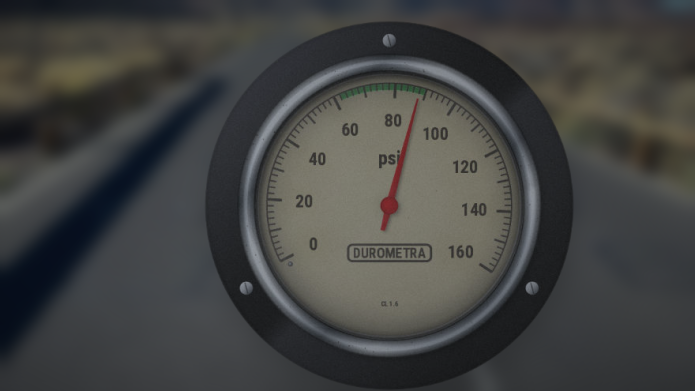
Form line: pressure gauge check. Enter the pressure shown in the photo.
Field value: 88 psi
